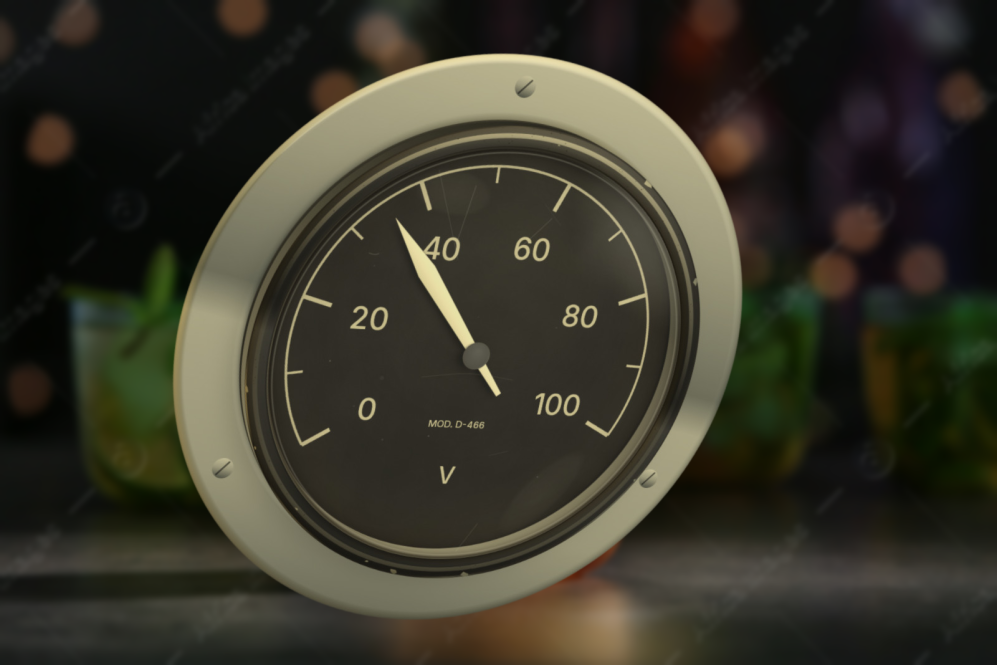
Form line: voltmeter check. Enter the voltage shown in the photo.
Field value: 35 V
